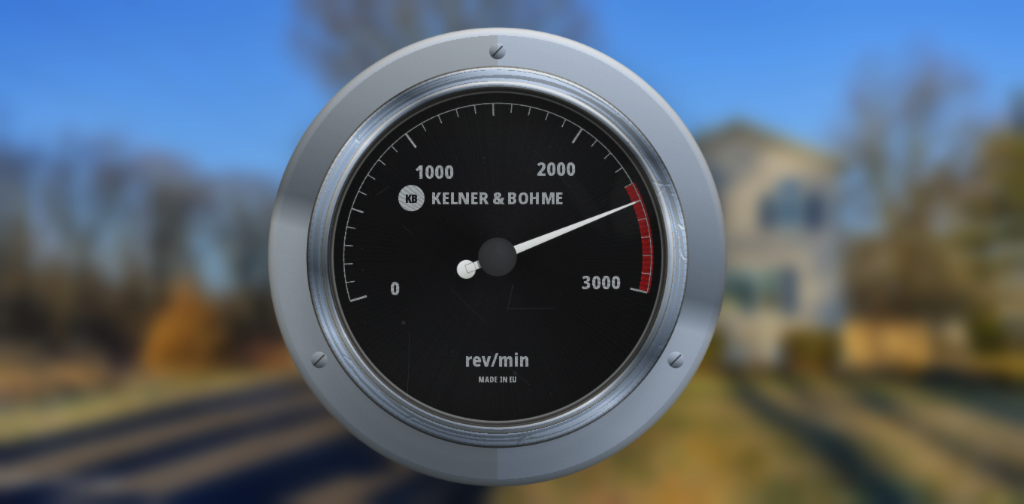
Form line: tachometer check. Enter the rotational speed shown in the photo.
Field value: 2500 rpm
